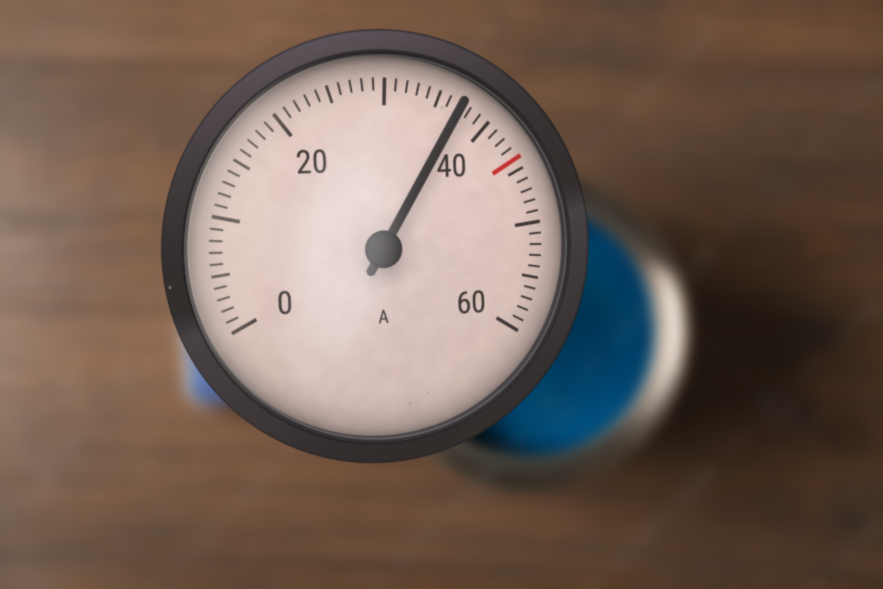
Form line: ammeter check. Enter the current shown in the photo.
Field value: 37 A
